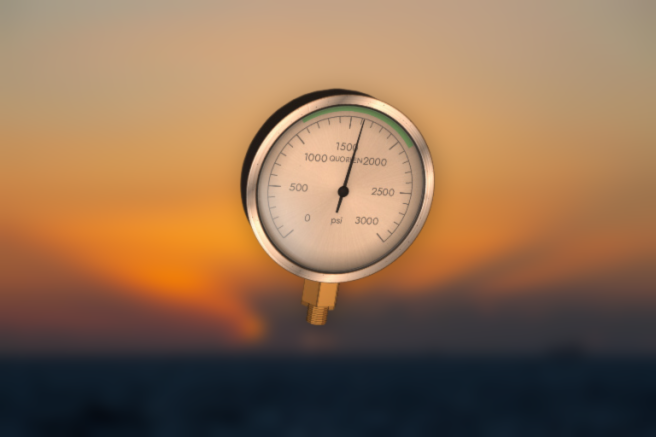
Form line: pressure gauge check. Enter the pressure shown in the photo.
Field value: 1600 psi
